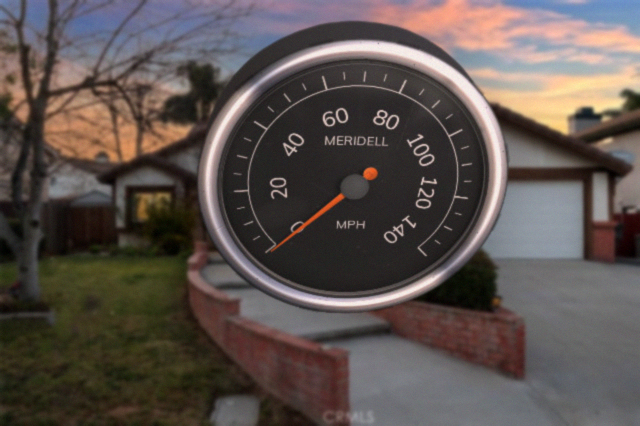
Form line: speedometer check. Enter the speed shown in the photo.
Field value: 0 mph
